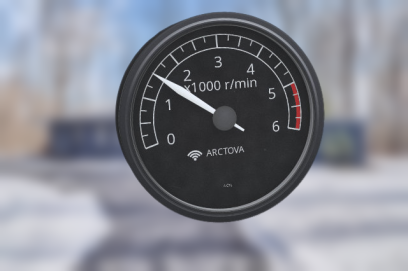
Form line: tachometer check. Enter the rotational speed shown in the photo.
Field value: 1500 rpm
